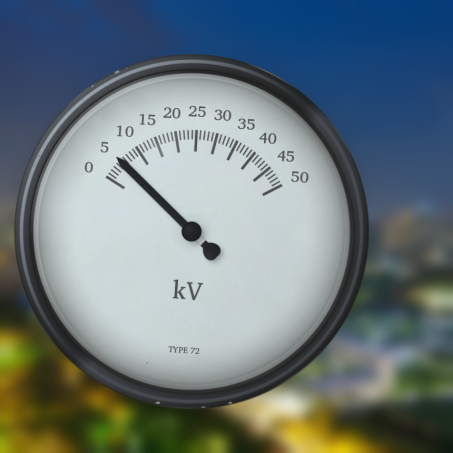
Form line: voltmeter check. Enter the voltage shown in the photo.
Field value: 5 kV
